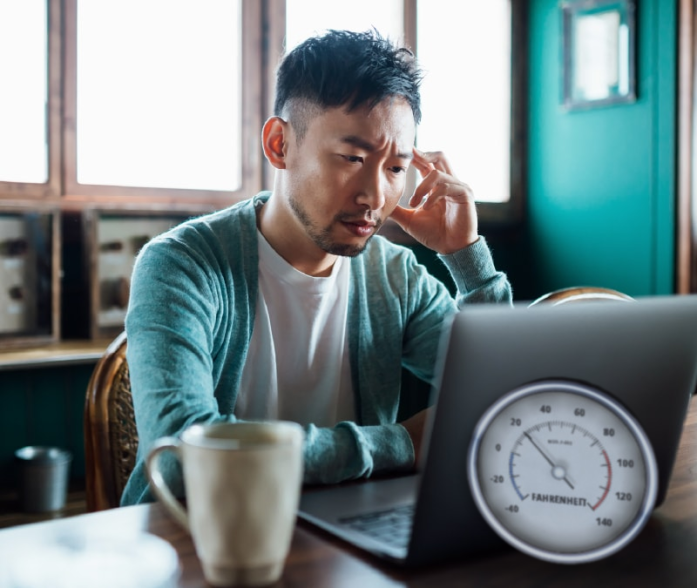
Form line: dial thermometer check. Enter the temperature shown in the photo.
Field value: 20 °F
